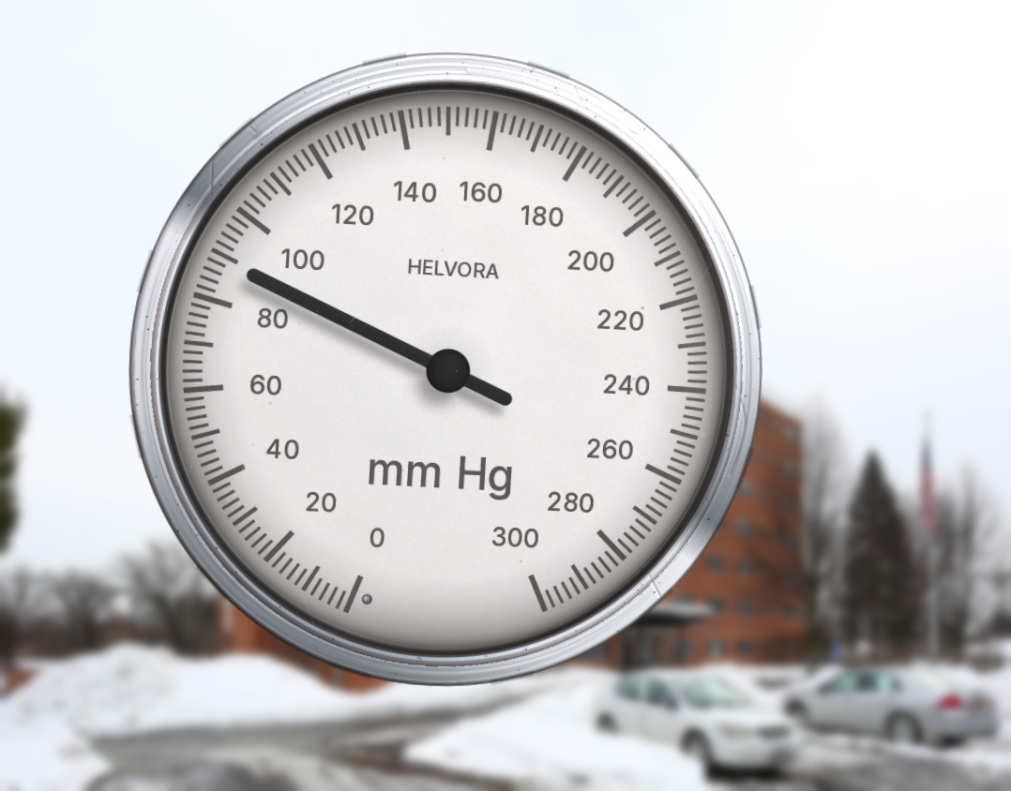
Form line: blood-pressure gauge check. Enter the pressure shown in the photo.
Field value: 89 mmHg
